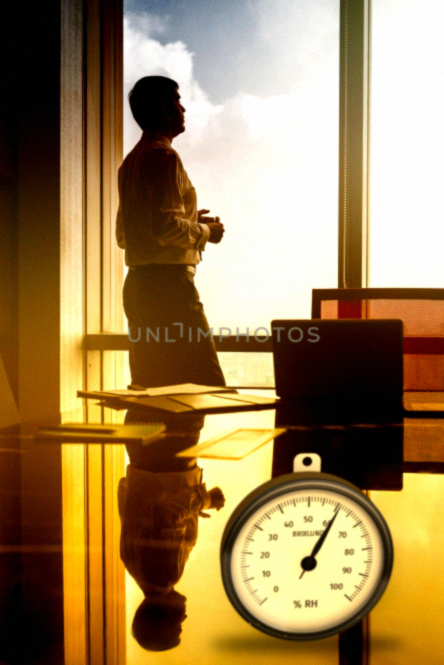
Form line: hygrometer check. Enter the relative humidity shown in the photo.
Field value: 60 %
